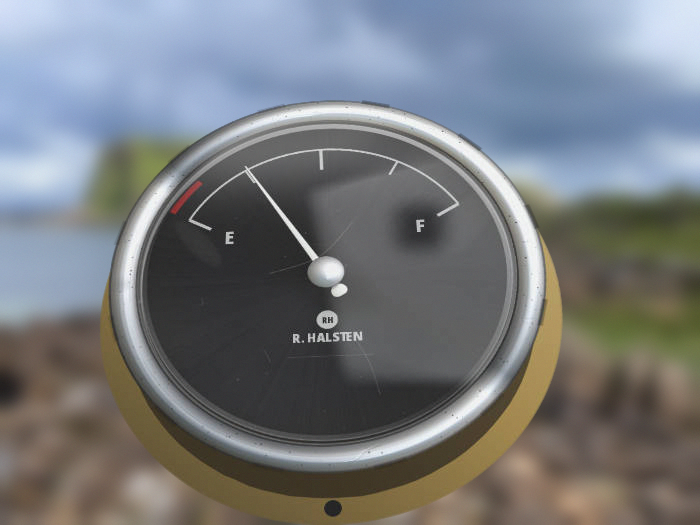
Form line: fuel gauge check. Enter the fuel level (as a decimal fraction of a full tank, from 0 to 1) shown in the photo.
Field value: 0.25
